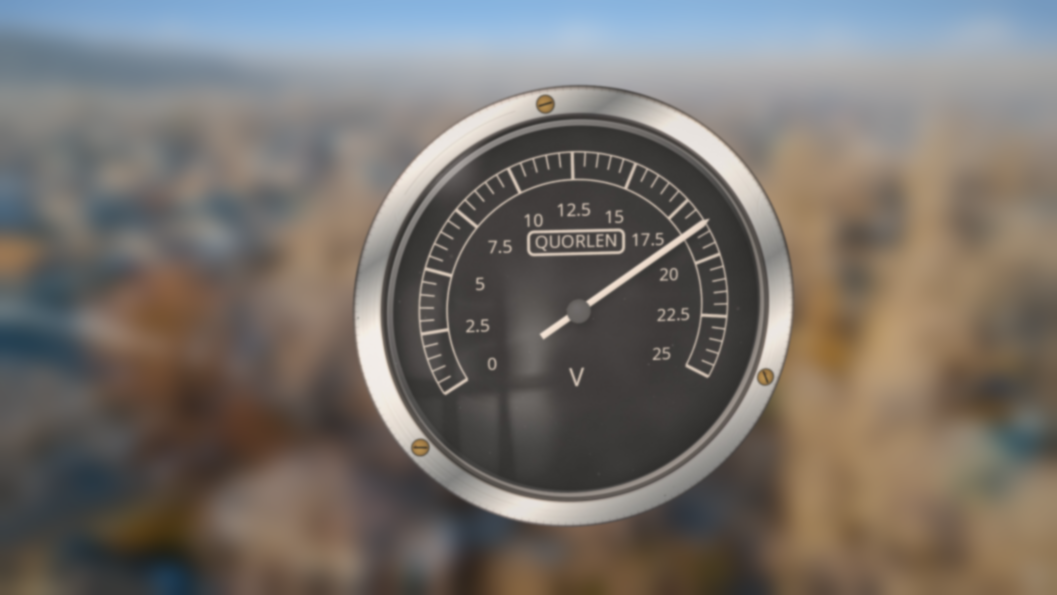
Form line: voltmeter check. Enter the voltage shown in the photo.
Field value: 18.5 V
